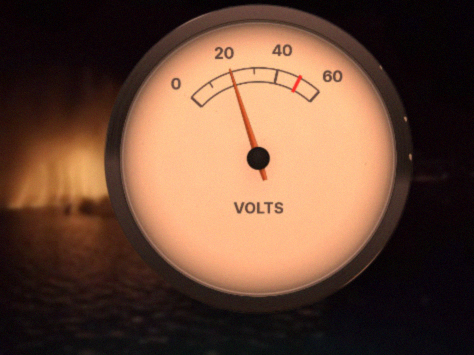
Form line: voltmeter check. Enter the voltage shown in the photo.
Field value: 20 V
